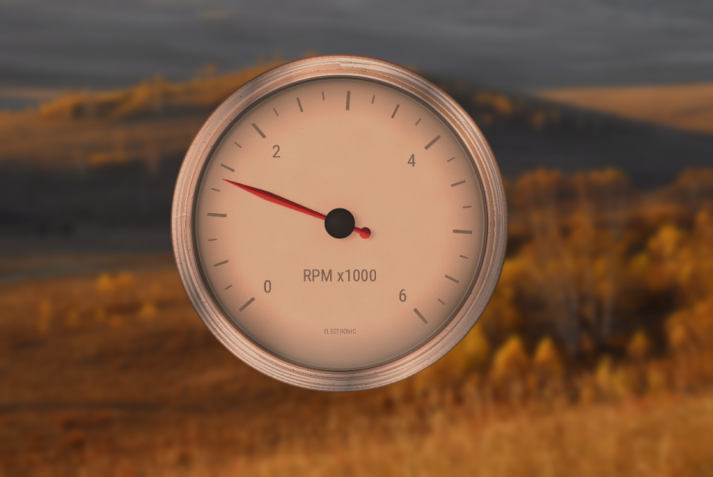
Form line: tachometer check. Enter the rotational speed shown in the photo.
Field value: 1375 rpm
